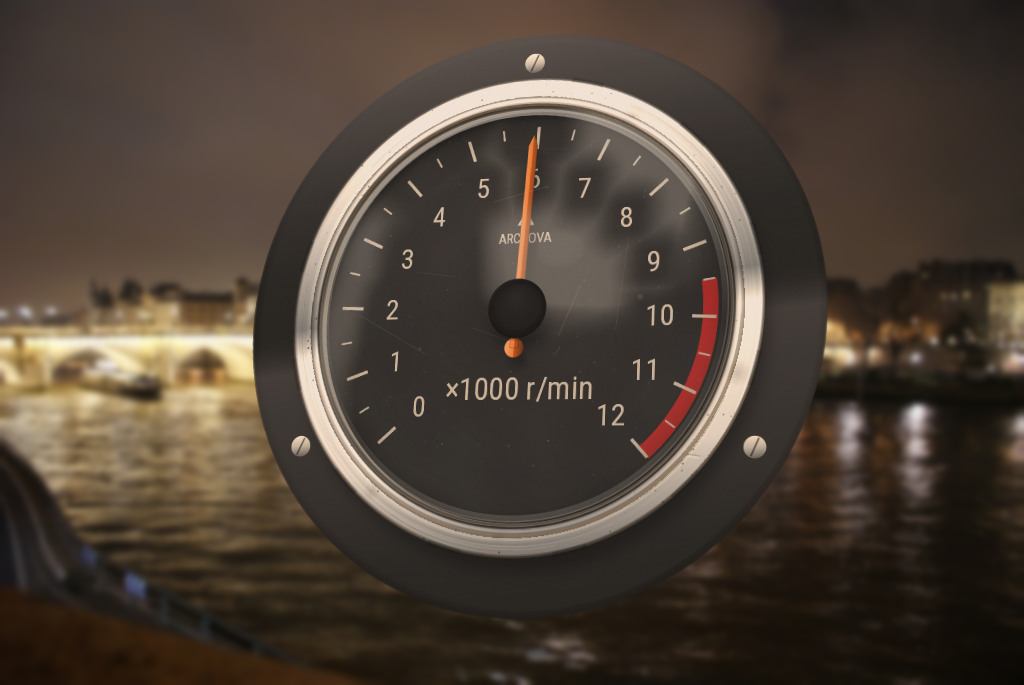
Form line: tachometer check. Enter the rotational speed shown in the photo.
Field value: 6000 rpm
